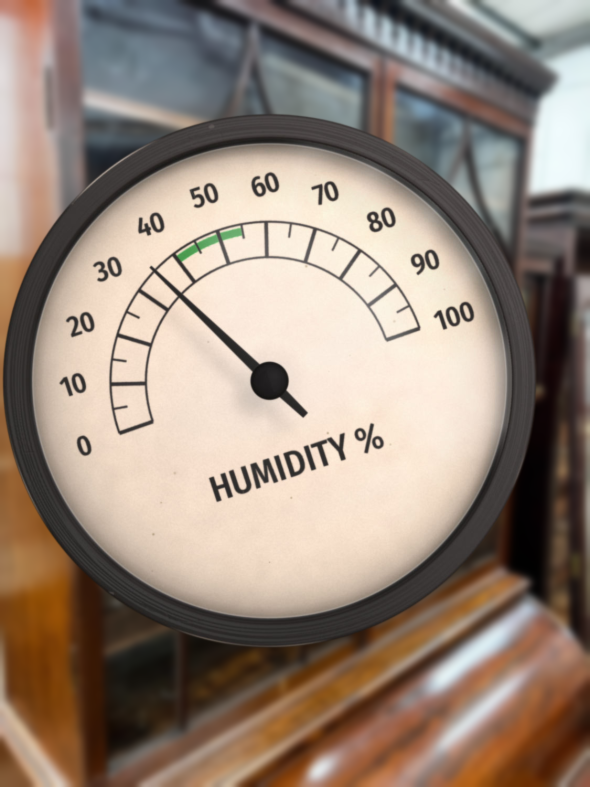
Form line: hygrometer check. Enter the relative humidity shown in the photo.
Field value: 35 %
